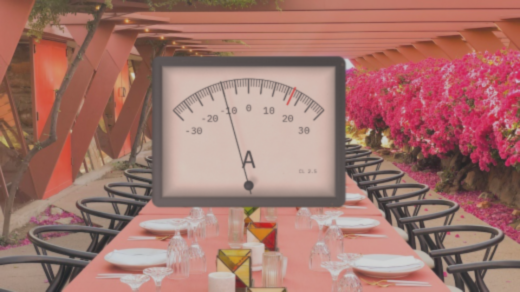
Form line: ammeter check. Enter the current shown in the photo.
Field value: -10 A
